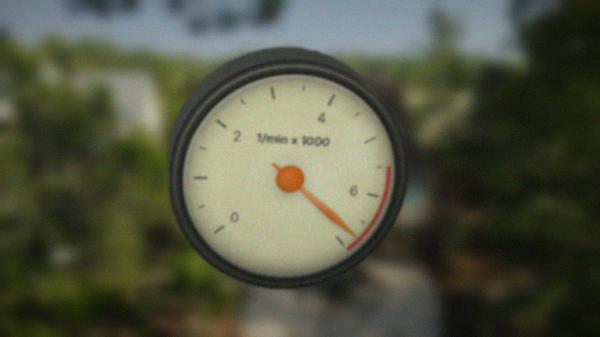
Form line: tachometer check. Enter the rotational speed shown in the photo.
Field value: 6750 rpm
